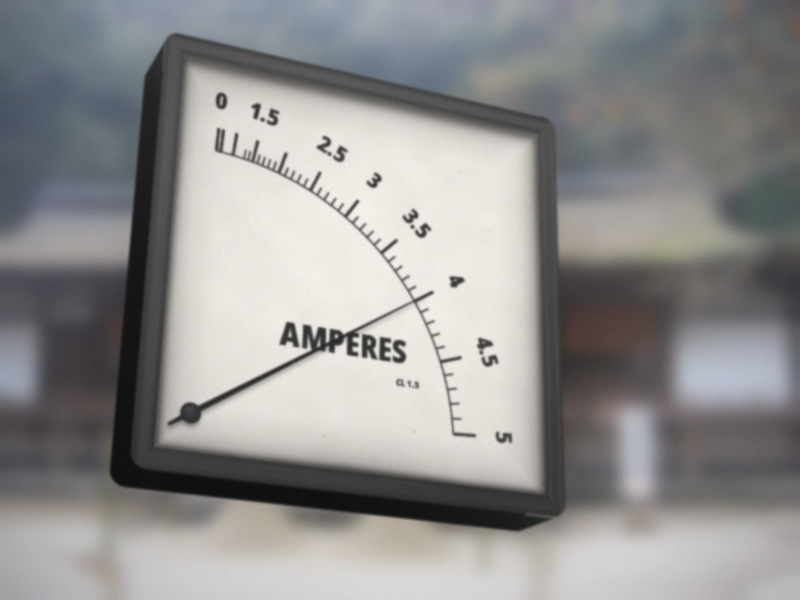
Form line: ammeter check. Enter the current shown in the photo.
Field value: 4 A
